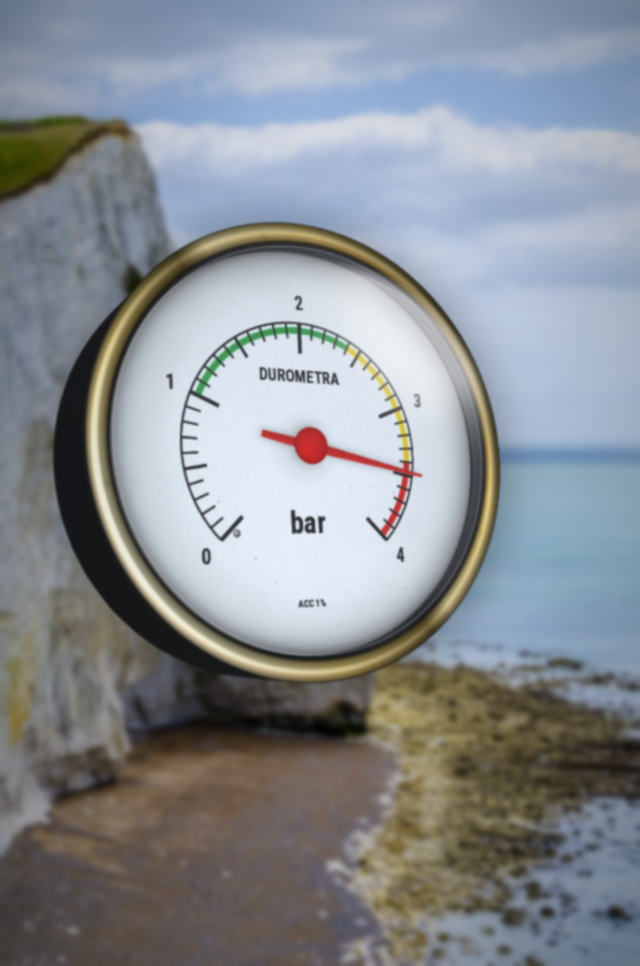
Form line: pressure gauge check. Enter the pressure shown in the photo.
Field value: 3.5 bar
